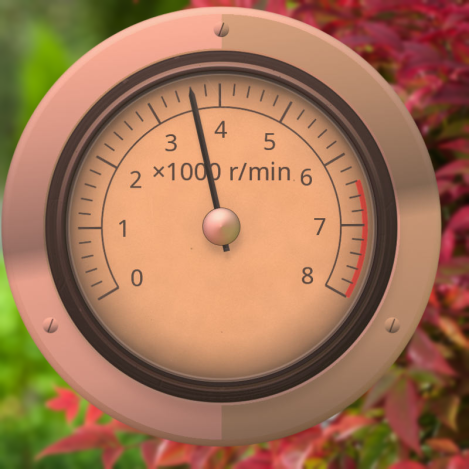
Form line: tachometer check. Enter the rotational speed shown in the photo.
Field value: 3600 rpm
